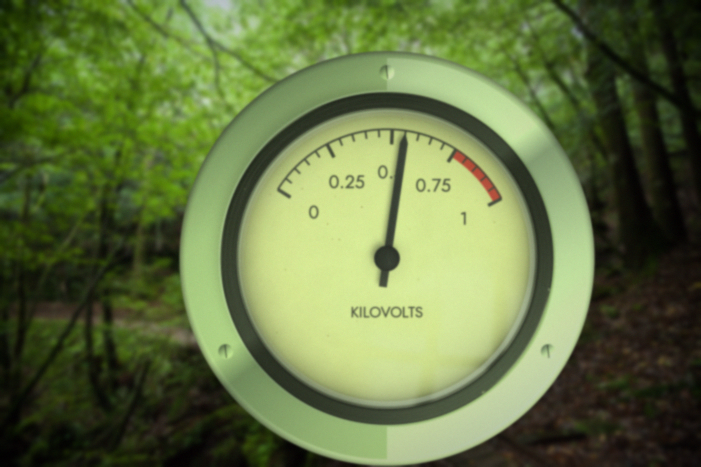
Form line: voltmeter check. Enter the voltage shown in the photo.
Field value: 0.55 kV
